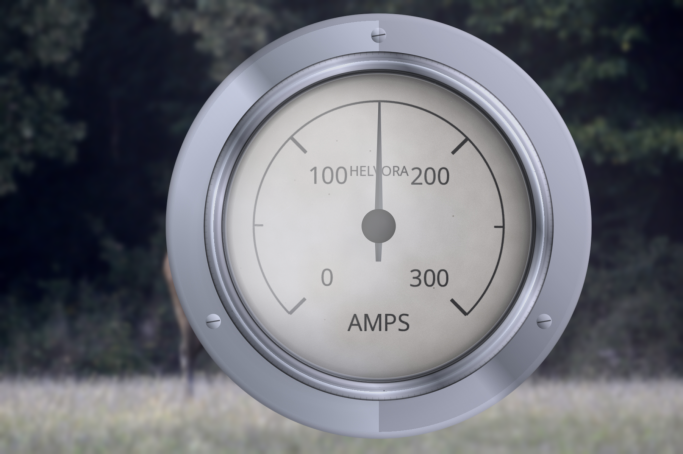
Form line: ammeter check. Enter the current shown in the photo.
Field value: 150 A
